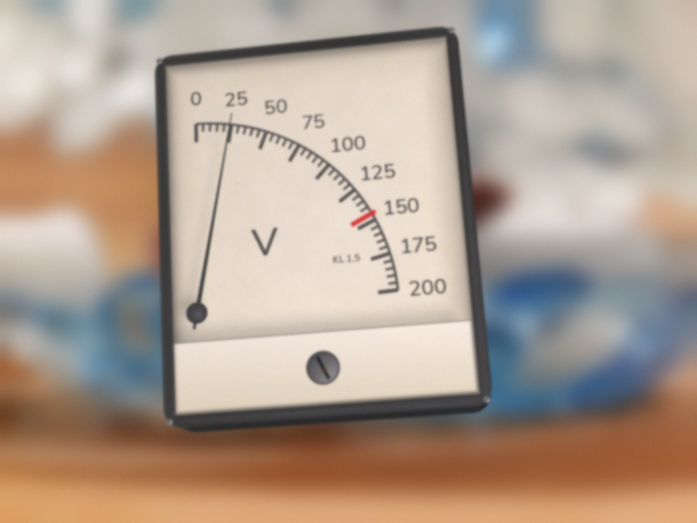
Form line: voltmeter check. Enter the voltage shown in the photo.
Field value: 25 V
